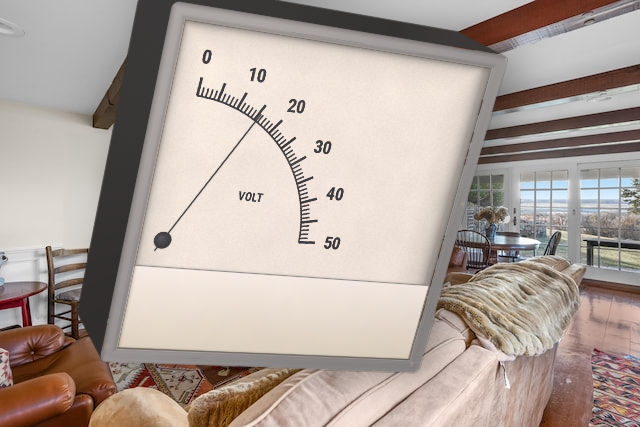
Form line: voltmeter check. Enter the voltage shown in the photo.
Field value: 15 V
